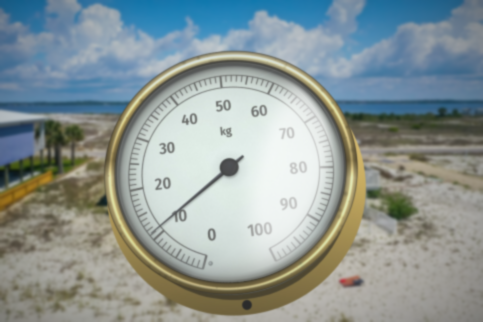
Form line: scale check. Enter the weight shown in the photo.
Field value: 11 kg
